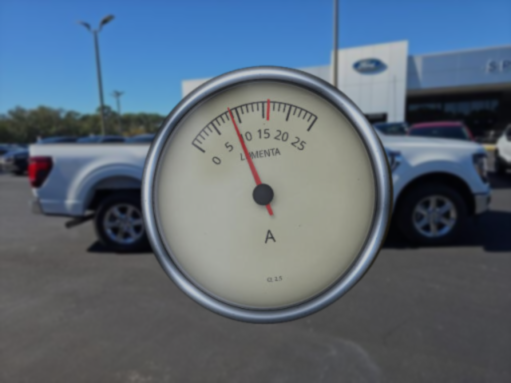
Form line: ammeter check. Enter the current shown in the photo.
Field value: 9 A
